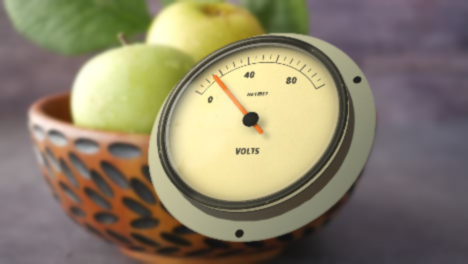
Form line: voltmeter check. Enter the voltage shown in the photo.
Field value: 15 V
